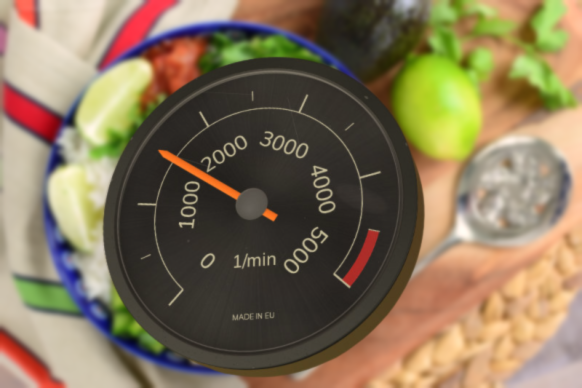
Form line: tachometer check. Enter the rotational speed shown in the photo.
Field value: 1500 rpm
